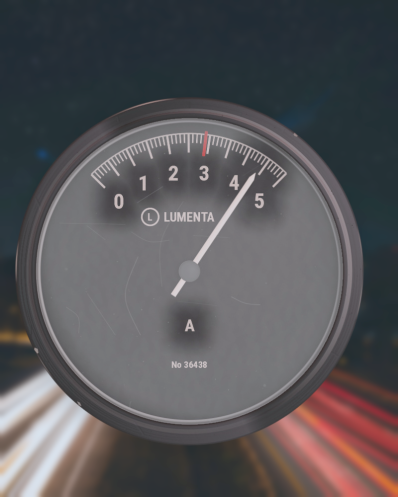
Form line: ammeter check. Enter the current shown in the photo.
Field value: 4.4 A
